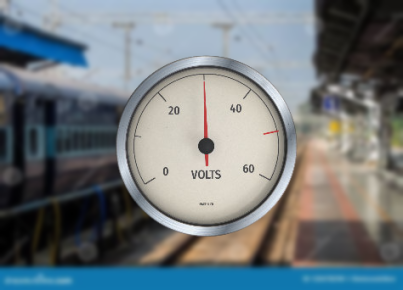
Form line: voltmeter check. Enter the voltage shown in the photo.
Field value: 30 V
